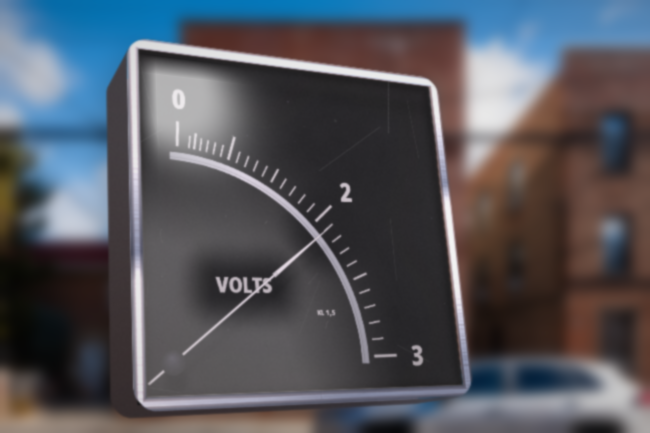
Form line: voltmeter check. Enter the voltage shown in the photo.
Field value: 2.1 V
